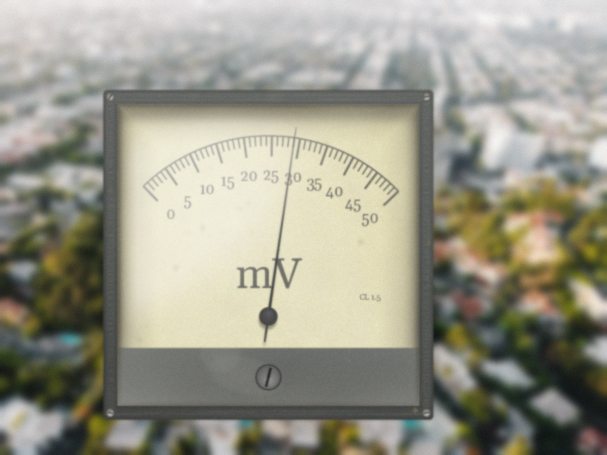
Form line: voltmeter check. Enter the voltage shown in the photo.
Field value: 29 mV
